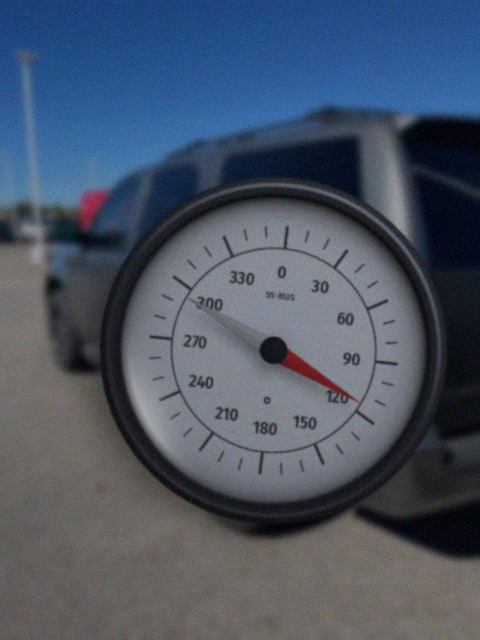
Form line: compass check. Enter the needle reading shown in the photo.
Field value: 115 °
